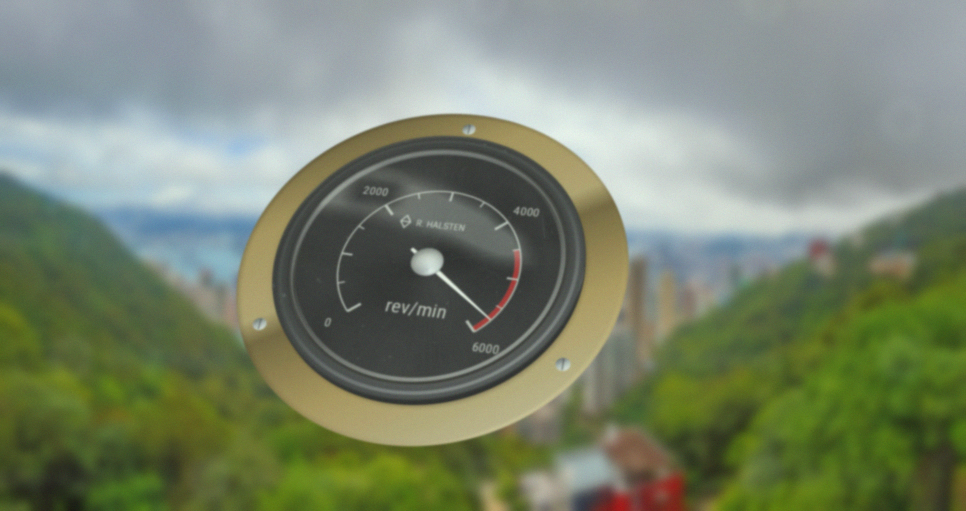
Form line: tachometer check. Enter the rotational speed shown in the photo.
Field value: 5750 rpm
